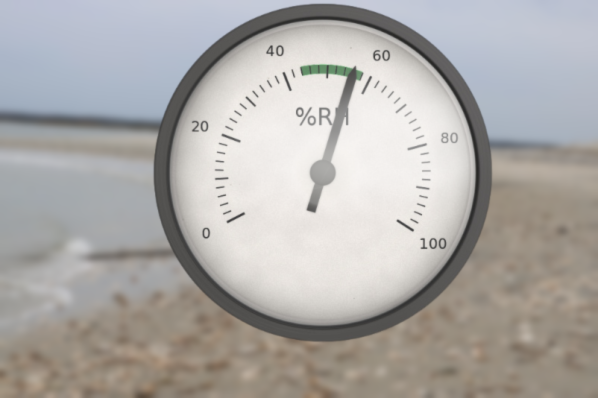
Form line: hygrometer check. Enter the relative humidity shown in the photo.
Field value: 56 %
